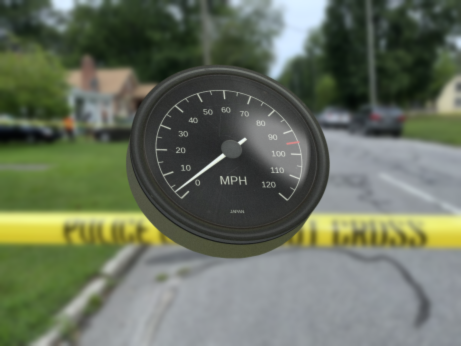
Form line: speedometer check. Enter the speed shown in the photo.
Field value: 2.5 mph
